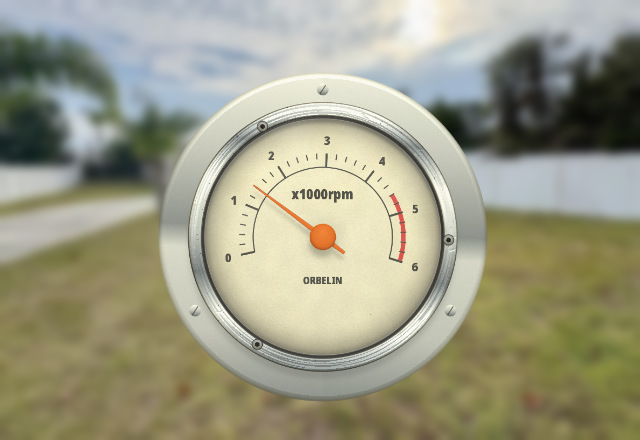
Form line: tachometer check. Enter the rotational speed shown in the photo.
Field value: 1400 rpm
